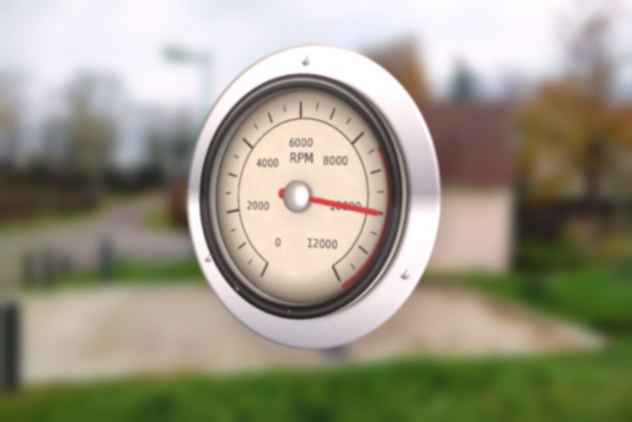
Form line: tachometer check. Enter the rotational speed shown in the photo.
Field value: 10000 rpm
